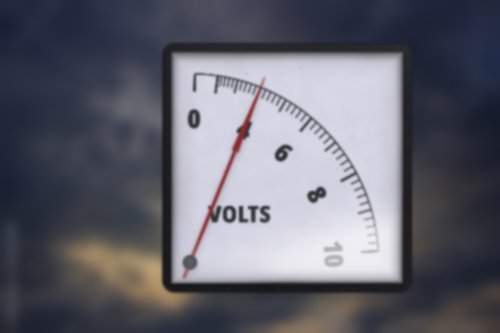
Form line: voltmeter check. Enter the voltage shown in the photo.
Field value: 4 V
